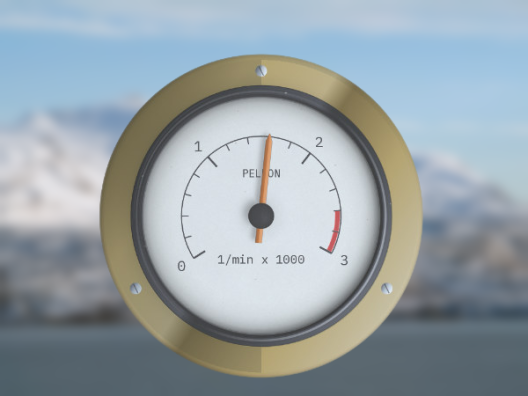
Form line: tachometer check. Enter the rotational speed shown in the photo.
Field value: 1600 rpm
